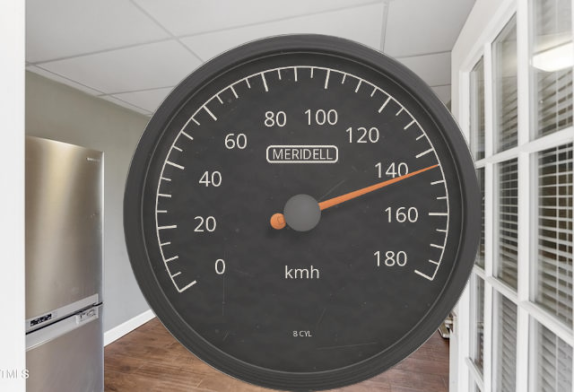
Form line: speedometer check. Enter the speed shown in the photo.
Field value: 145 km/h
